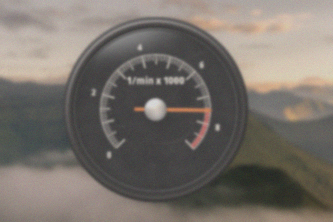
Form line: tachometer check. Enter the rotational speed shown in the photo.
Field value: 7500 rpm
